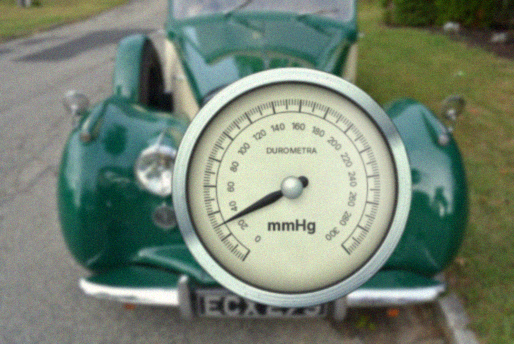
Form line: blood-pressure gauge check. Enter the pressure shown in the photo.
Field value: 30 mmHg
